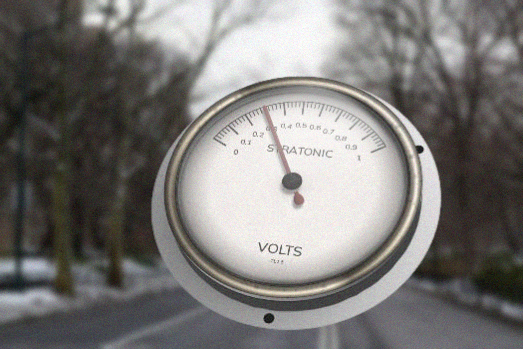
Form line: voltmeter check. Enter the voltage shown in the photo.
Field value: 0.3 V
